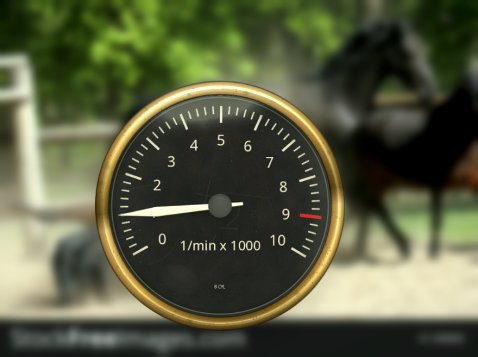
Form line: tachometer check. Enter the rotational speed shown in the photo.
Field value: 1000 rpm
